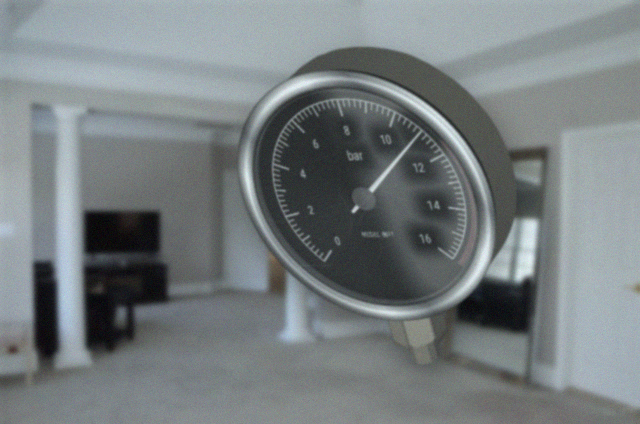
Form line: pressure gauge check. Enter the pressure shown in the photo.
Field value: 11 bar
